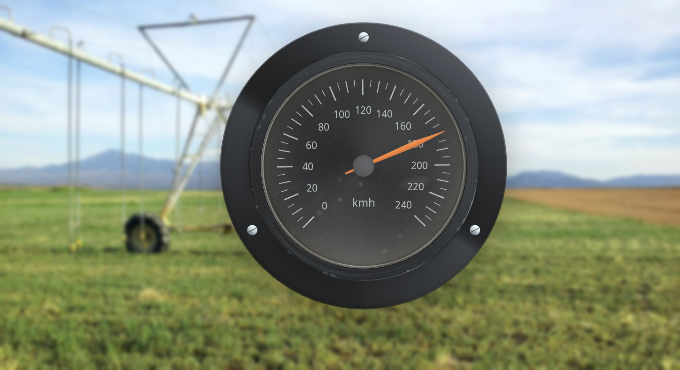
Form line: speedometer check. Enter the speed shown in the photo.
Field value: 180 km/h
